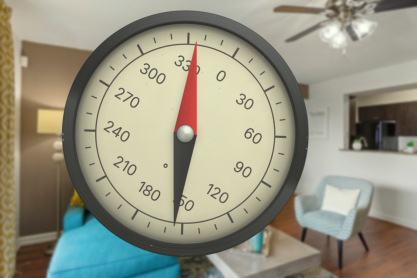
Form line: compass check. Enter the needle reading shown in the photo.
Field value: 335 °
